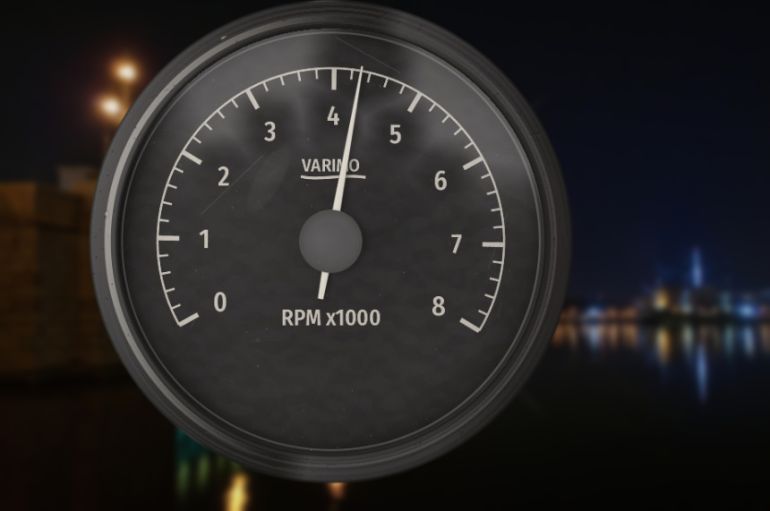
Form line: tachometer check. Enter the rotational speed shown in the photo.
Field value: 4300 rpm
